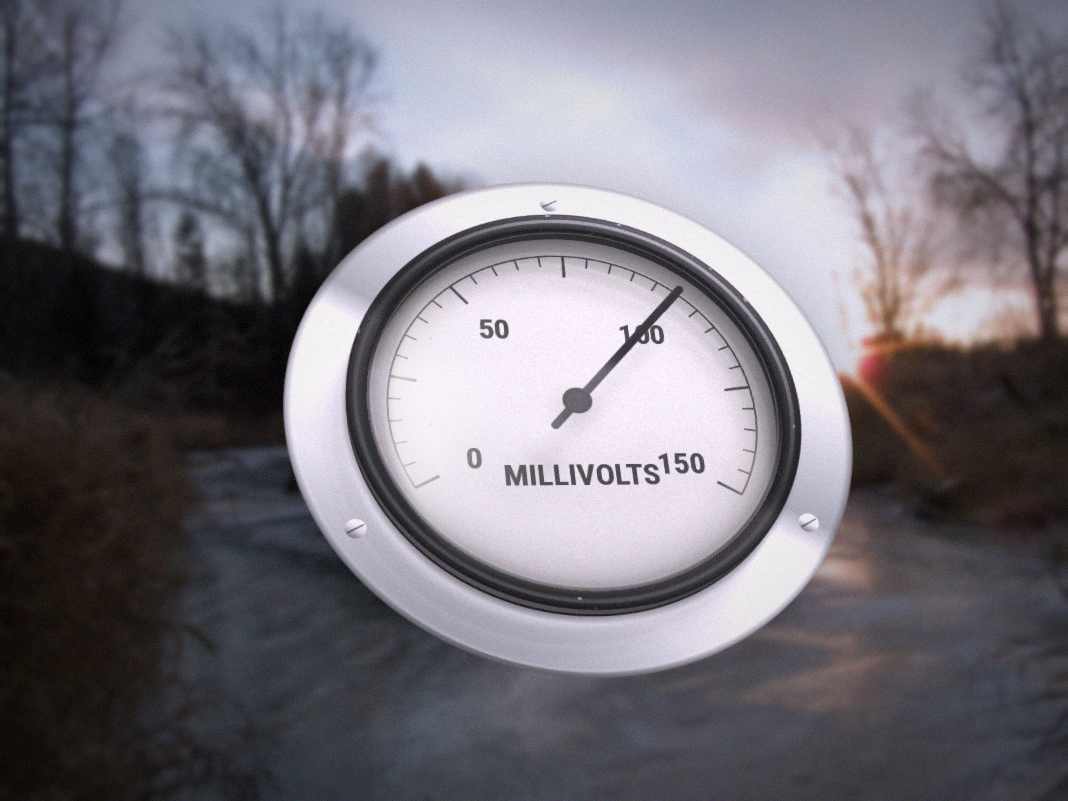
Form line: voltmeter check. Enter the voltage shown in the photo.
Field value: 100 mV
